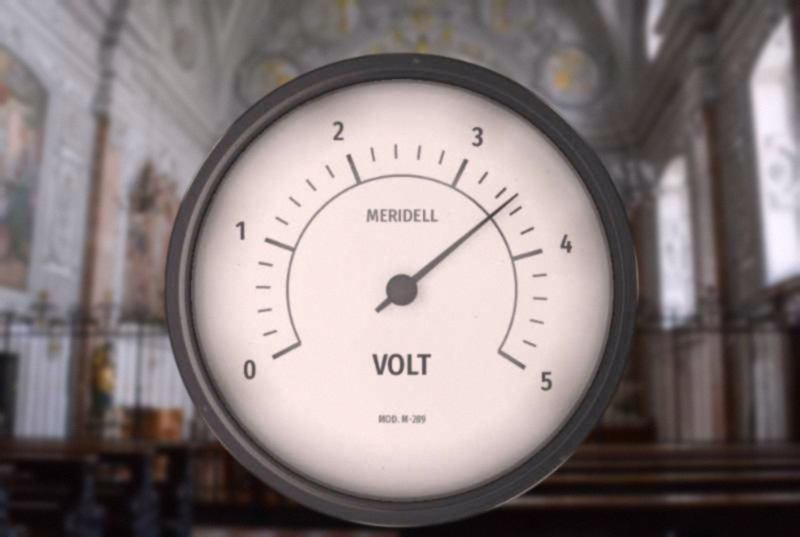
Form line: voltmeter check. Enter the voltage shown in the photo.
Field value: 3.5 V
